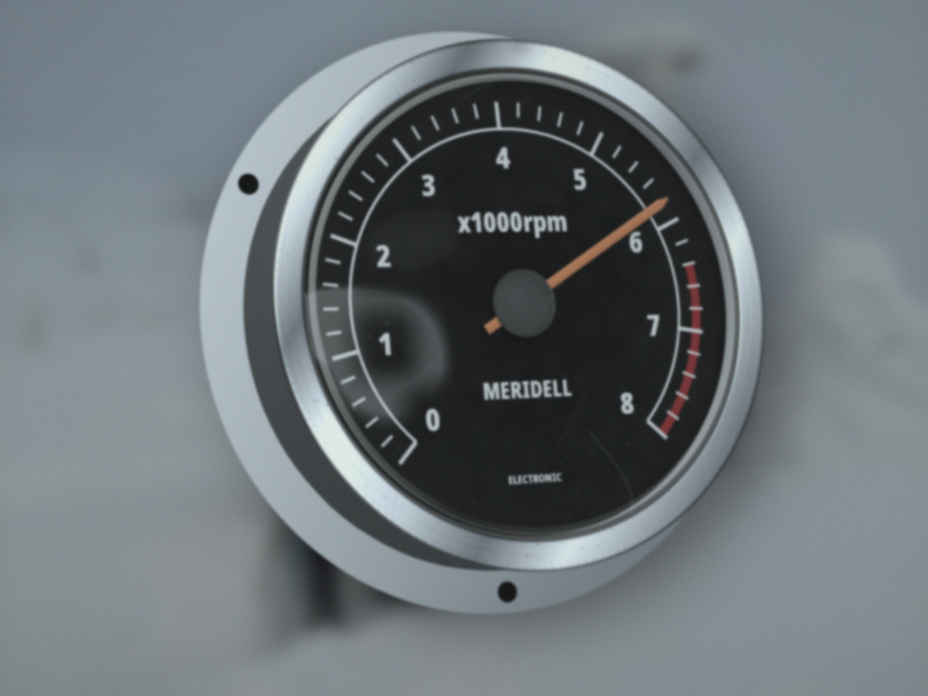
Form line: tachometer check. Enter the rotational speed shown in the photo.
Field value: 5800 rpm
